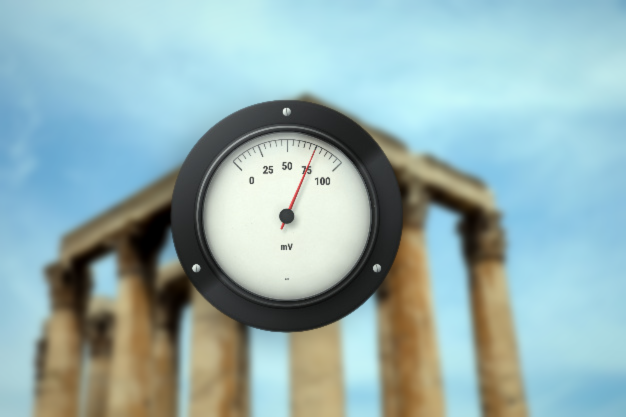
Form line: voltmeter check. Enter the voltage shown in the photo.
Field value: 75 mV
